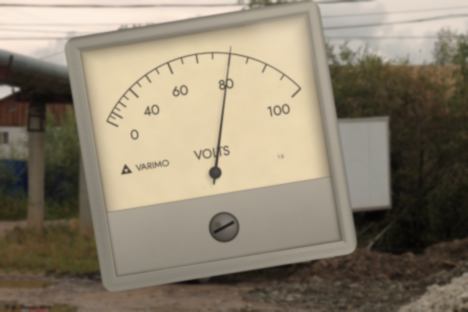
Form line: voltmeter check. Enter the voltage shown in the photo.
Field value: 80 V
